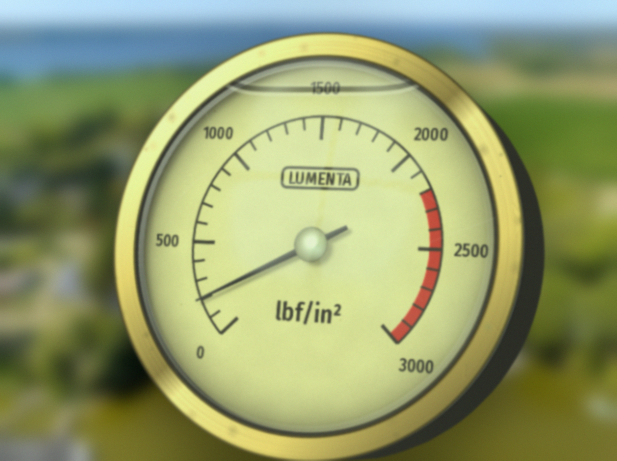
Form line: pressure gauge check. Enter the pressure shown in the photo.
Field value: 200 psi
